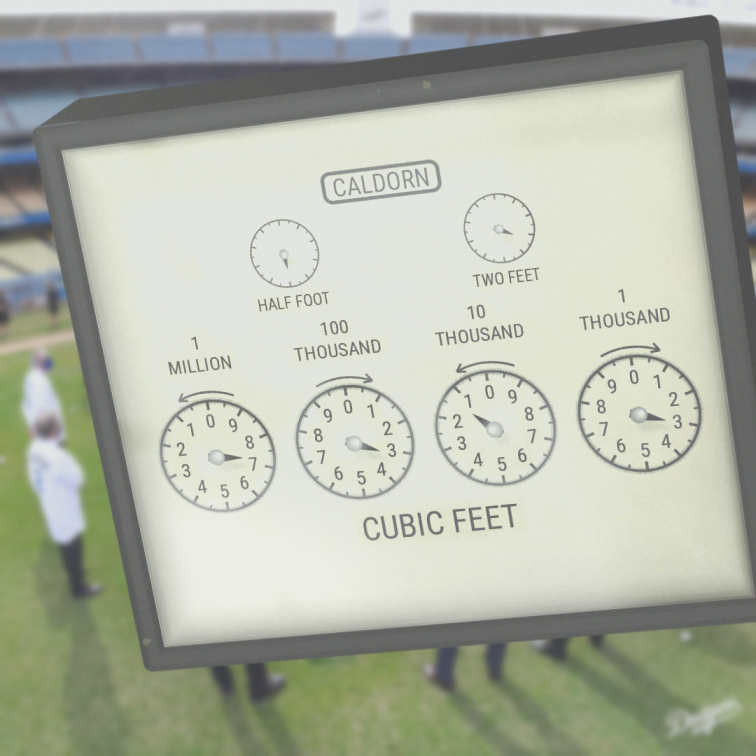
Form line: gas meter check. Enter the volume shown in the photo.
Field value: 731300 ft³
